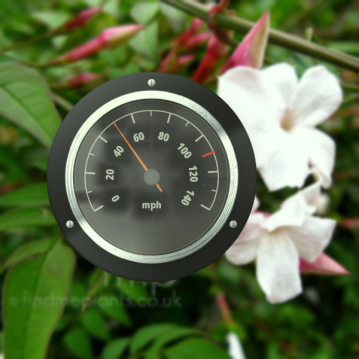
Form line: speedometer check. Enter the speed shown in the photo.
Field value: 50 mph
